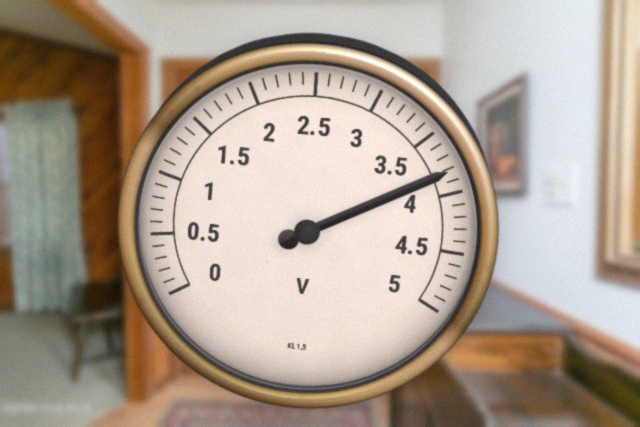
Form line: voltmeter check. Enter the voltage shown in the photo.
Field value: 3.8 V
